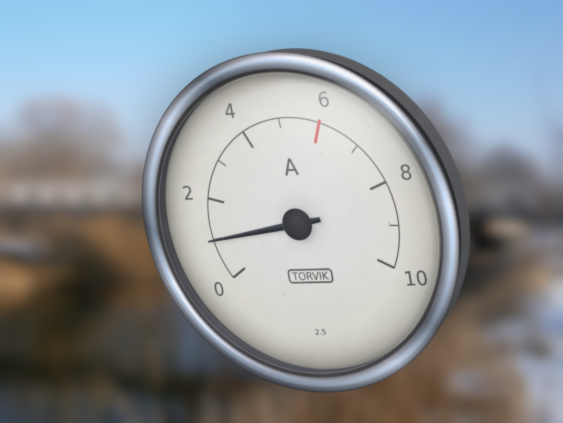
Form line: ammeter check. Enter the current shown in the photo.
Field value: 1 A
